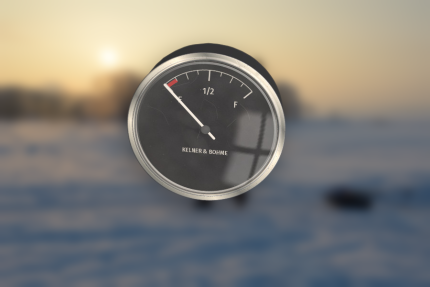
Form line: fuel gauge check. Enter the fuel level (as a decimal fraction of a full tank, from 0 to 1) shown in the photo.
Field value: 0
